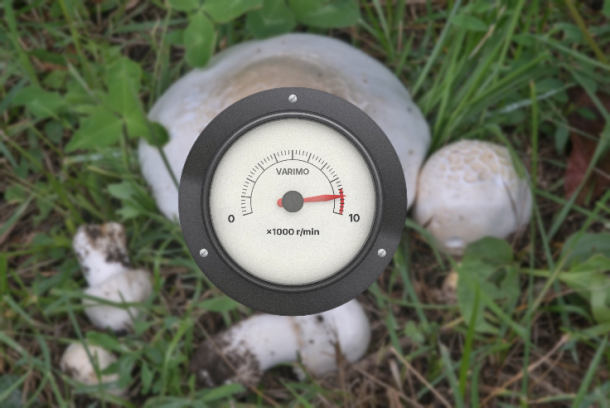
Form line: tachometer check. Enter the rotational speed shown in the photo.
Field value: 9000 rpm
